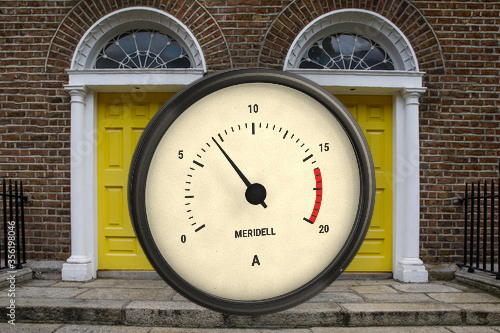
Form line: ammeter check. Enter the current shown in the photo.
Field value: 7 A
